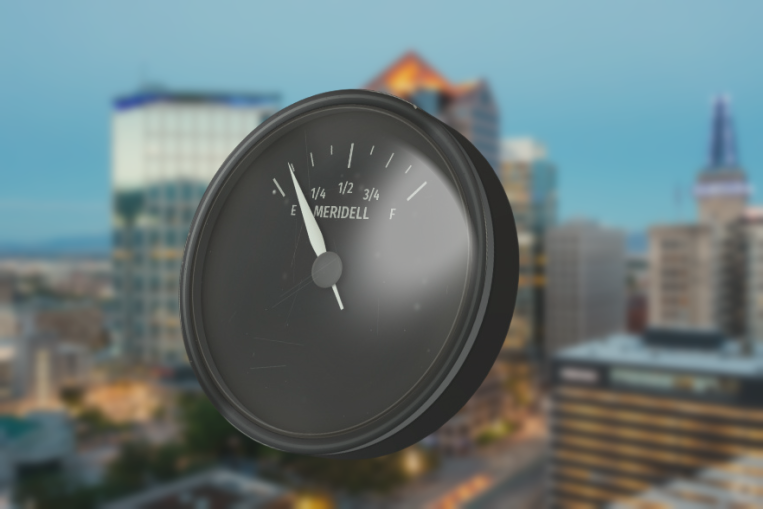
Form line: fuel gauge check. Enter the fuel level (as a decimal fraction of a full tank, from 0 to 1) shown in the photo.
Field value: 0.125
